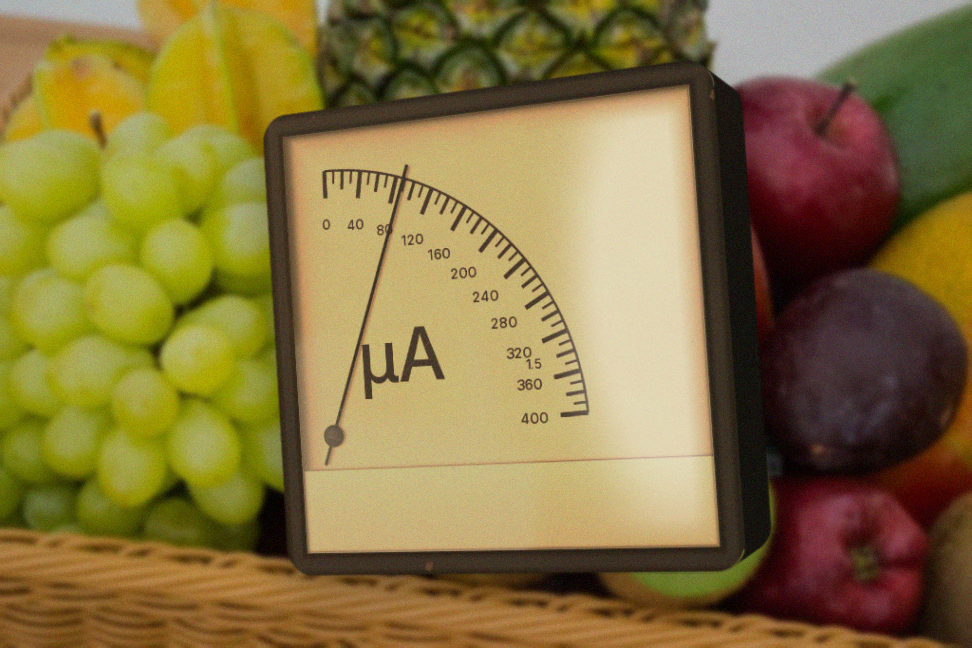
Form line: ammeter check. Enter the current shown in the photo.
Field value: 90 µA
